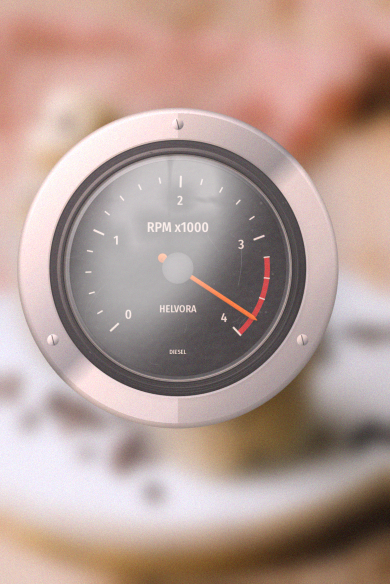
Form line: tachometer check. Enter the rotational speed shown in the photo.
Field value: 3800 rpm
